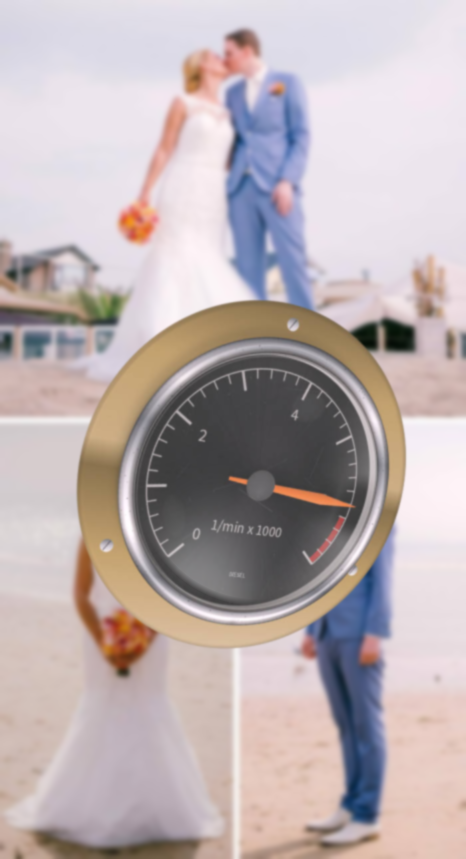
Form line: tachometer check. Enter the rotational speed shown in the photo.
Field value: 6000 rpm
